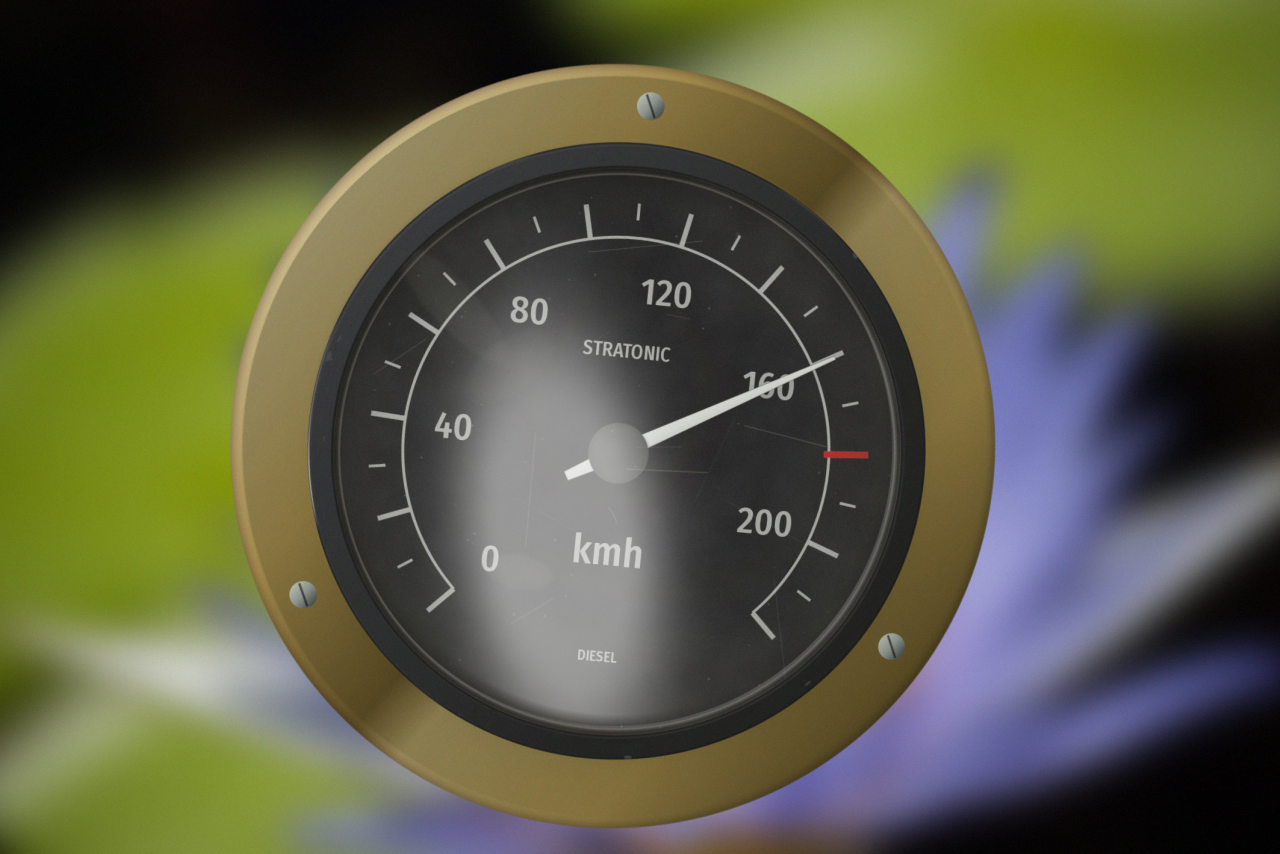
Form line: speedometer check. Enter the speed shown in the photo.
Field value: 160 km/h
